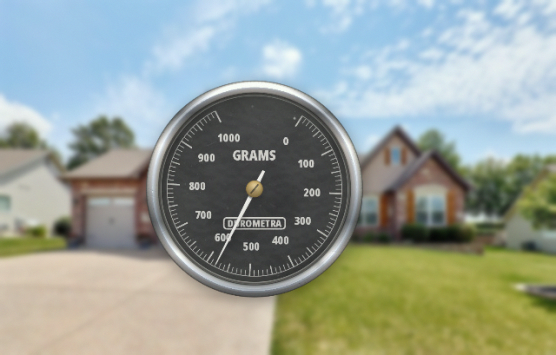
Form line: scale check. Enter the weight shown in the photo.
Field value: 580 g
